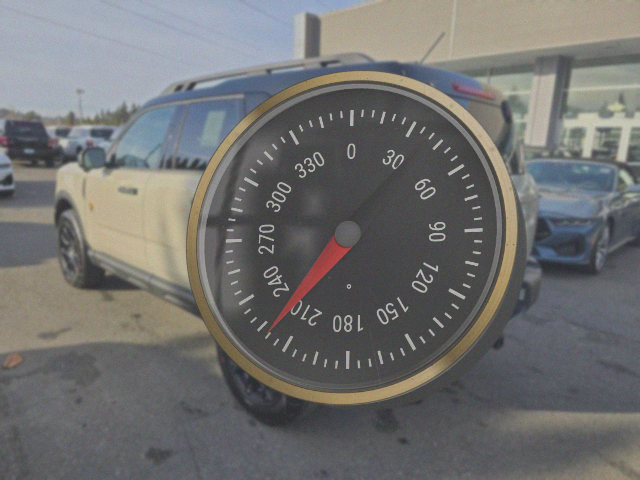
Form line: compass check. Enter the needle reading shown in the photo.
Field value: 220 °
